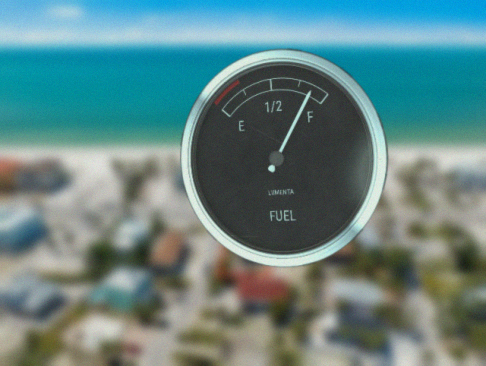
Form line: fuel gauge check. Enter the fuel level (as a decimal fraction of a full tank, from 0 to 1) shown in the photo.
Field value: 0.875
